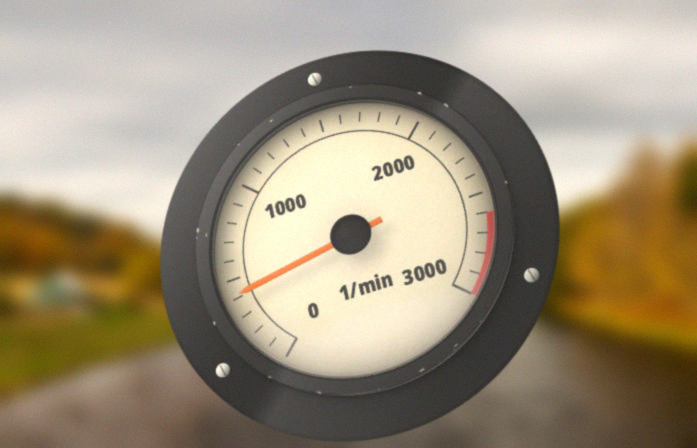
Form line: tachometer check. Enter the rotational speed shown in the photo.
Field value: 400 rpm
